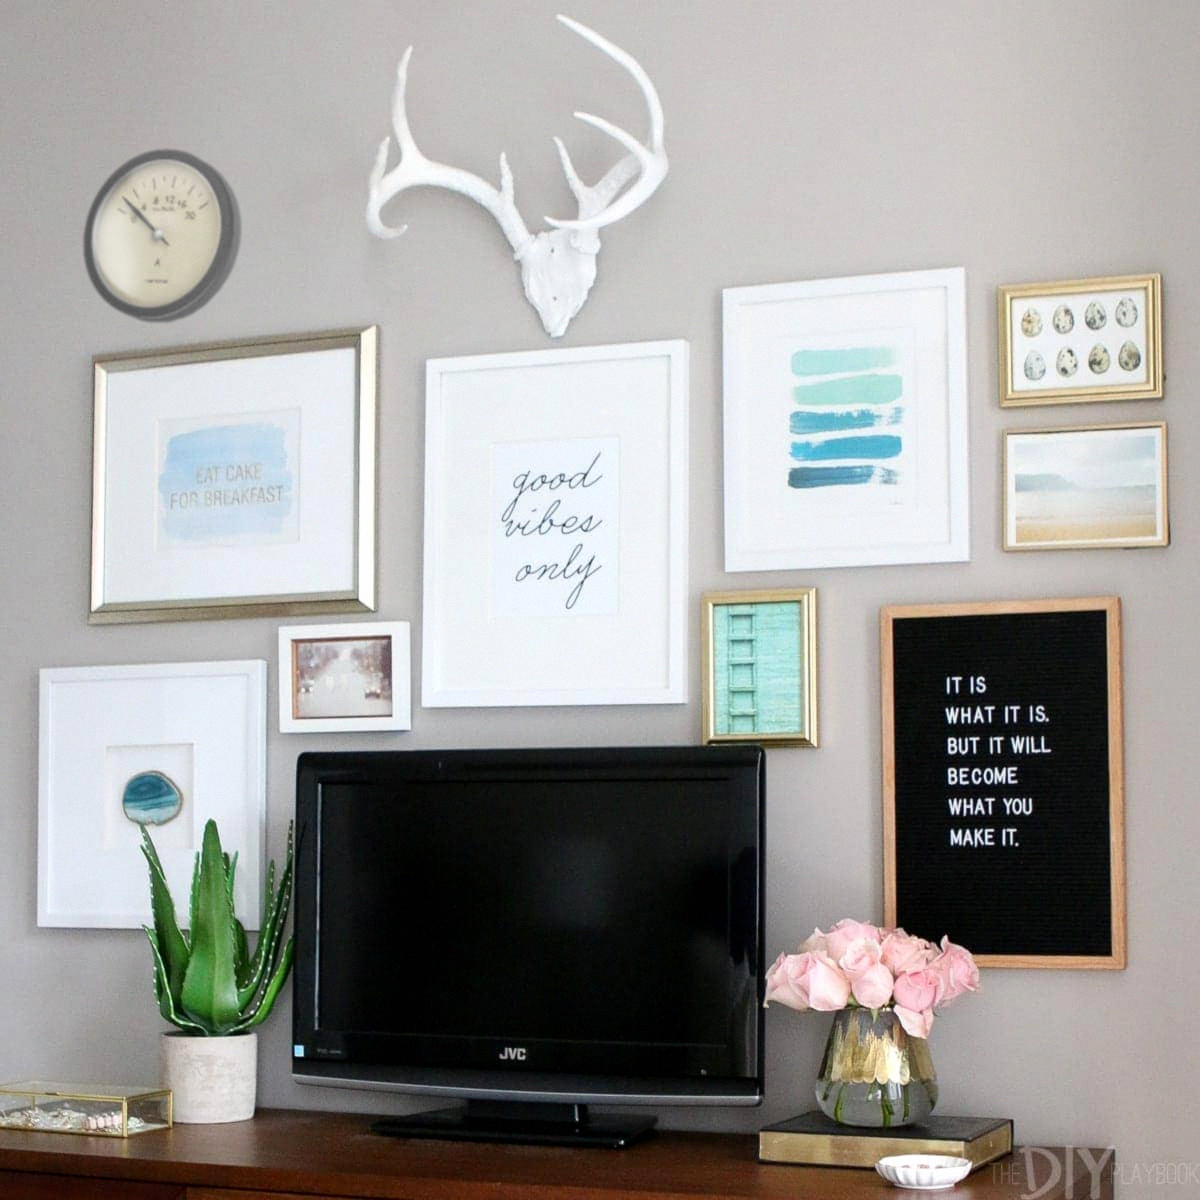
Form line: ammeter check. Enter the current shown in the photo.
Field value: 2 A
